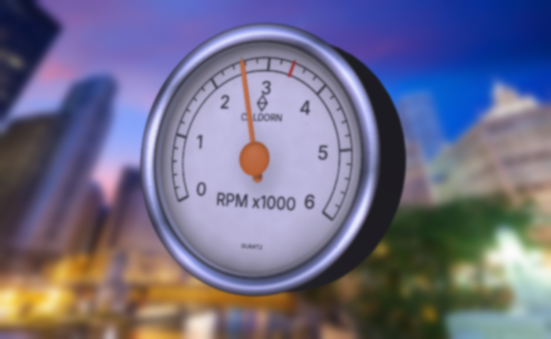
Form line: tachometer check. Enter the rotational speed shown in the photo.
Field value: 2600 rpm
